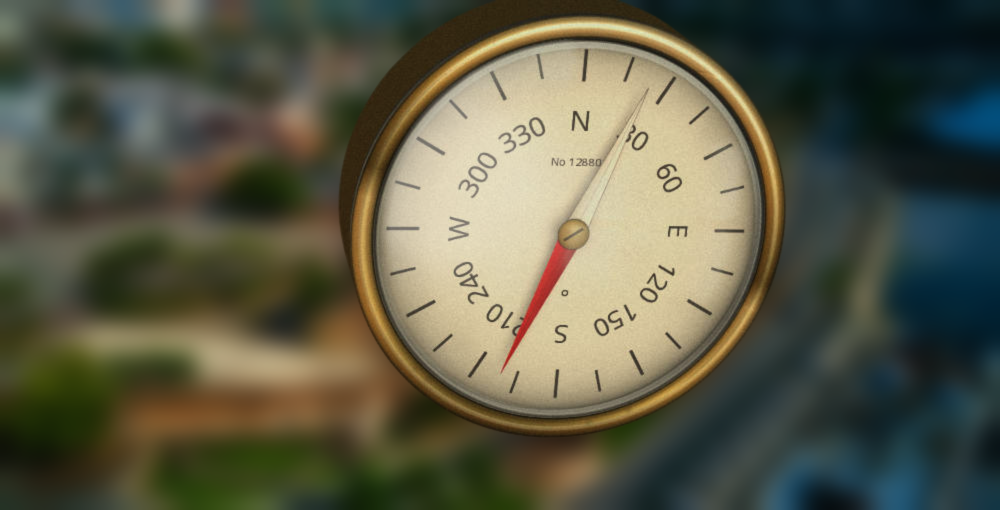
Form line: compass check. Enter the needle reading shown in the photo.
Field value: 202.5 °
